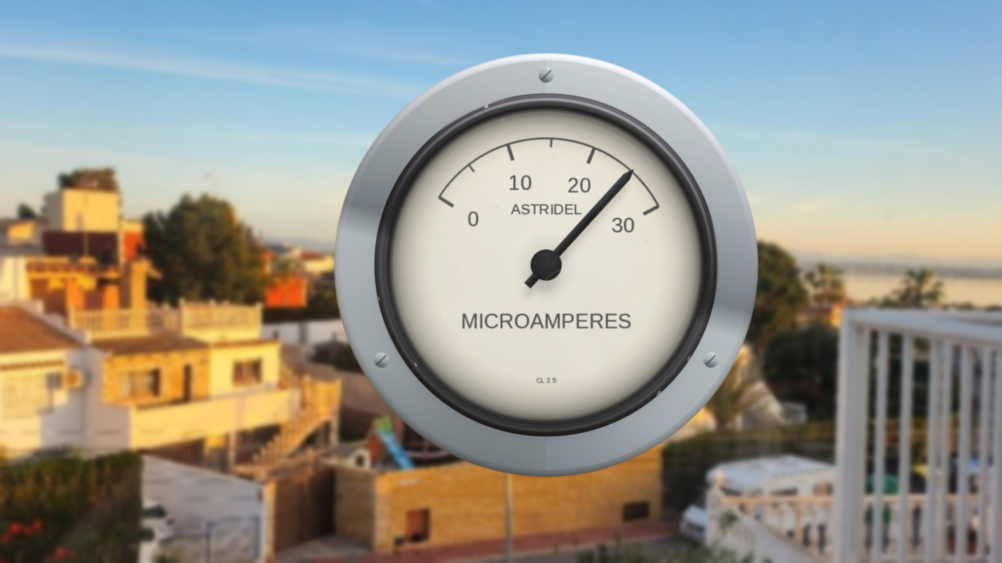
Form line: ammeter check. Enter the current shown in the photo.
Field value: 25 µA
